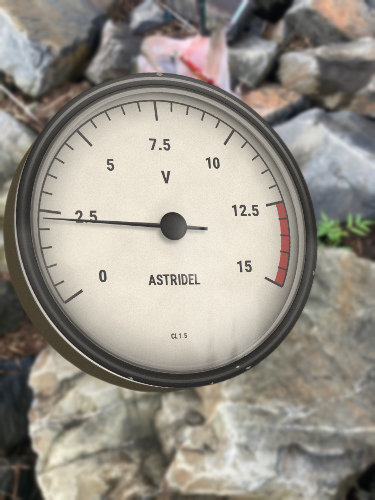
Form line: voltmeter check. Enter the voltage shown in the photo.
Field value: 2.25 V
